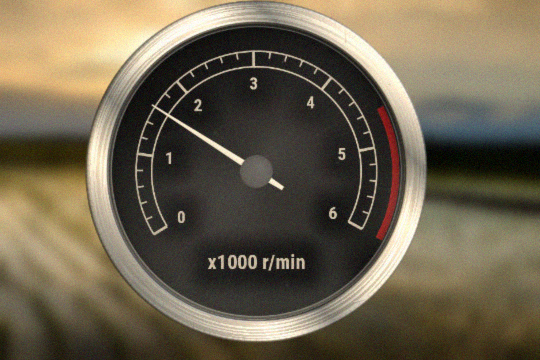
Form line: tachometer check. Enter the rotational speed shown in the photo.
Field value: 1600 rpm
